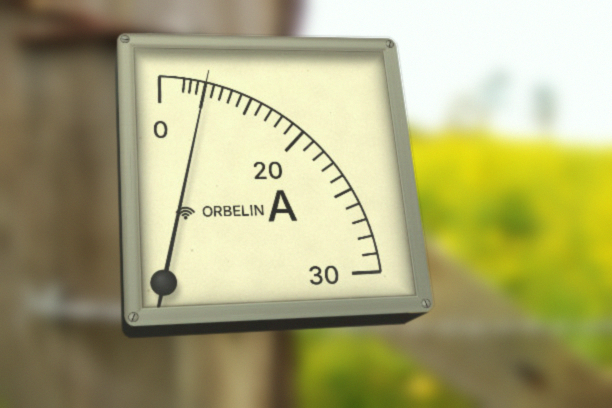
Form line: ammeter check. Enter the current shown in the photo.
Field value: 10 A
